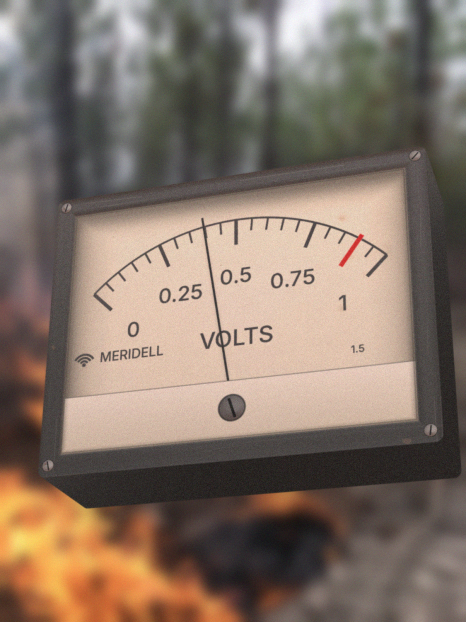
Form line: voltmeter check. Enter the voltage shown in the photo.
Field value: 0.4 V
